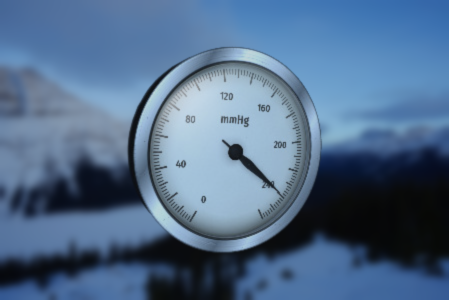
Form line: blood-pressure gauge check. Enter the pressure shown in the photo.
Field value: 240 mmHg
